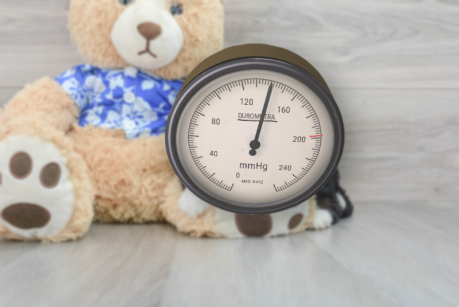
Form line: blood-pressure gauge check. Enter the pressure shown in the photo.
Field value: 140 mmHg
